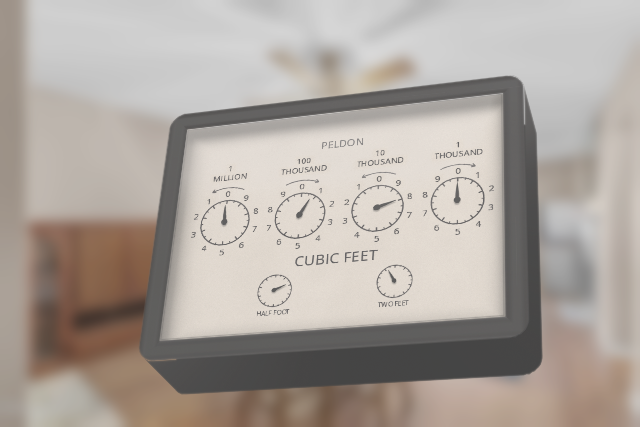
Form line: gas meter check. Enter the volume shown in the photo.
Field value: 8000 ft³
